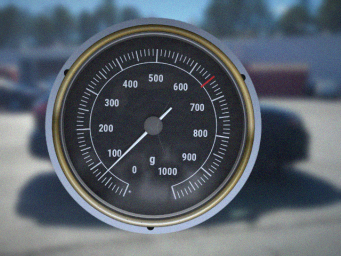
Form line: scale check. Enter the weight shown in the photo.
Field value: 70 g
